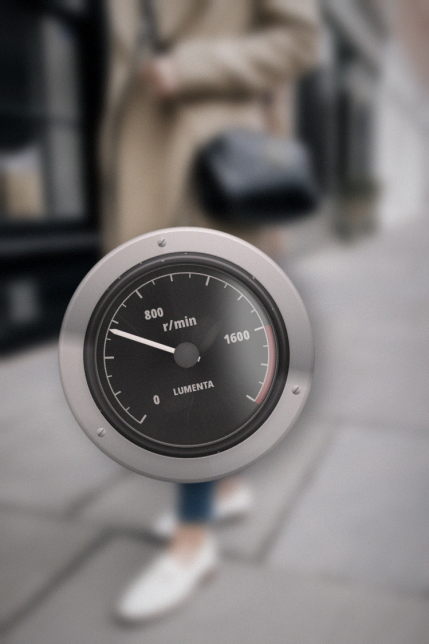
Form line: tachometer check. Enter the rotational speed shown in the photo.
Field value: 550 rpm
